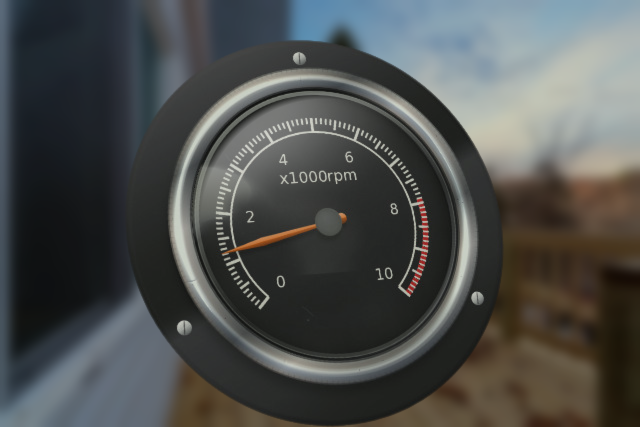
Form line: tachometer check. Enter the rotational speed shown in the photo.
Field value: 1200 rpm
